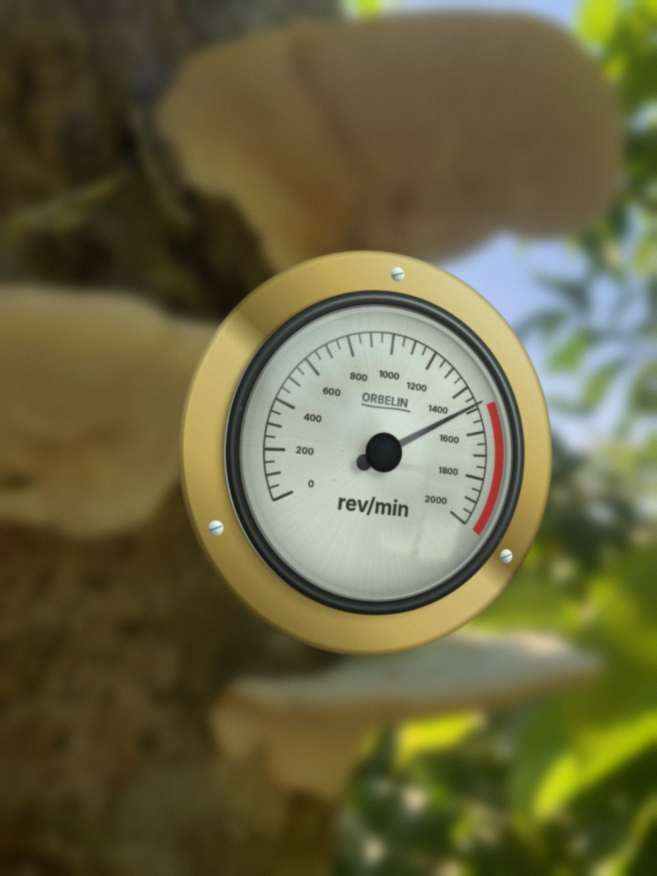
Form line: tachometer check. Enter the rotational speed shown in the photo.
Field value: 1475 rpm
